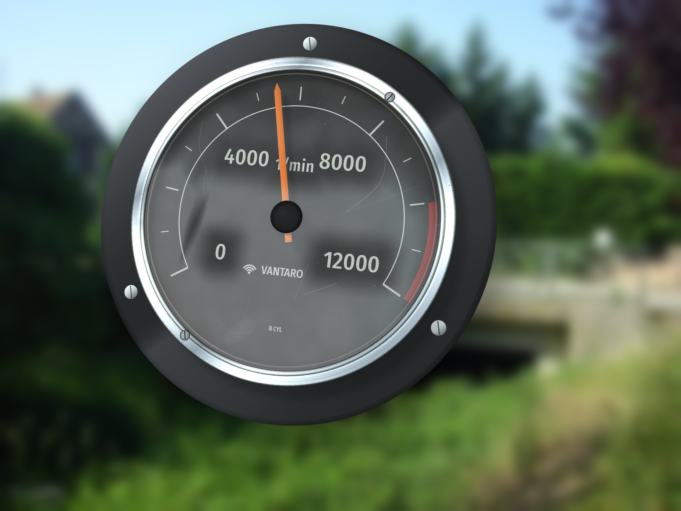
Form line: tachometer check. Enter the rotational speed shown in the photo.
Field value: 5500 rpm
